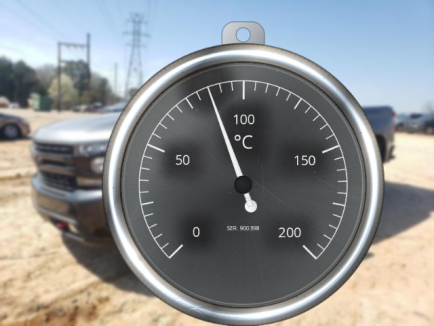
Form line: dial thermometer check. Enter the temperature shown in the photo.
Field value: 85 °C
